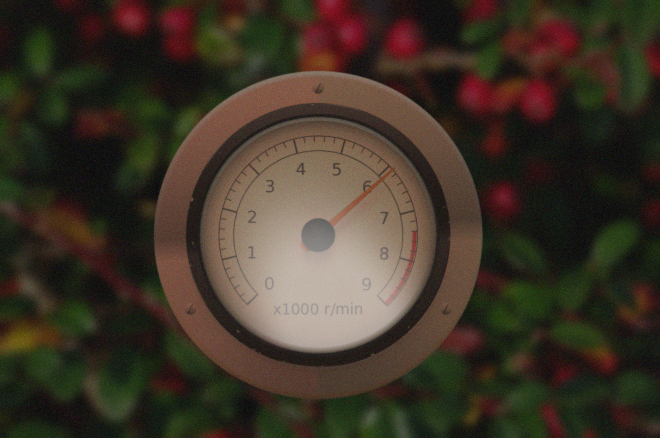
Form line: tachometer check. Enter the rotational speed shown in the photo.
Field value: 6100 rpm
